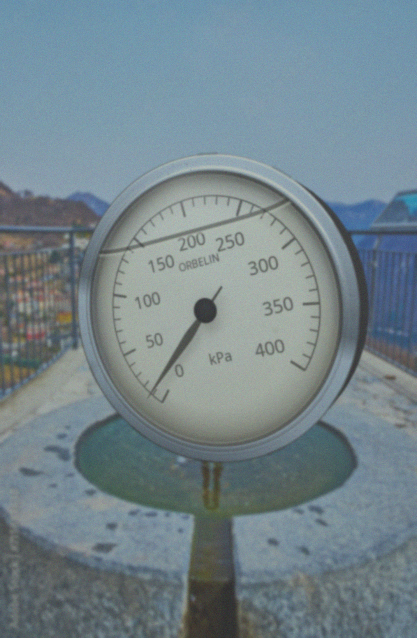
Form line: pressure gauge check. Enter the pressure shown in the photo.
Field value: 10 kPa
